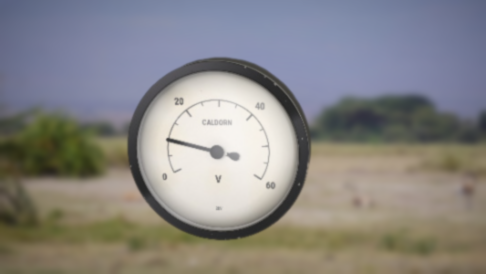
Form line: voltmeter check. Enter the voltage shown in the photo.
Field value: 10 V
